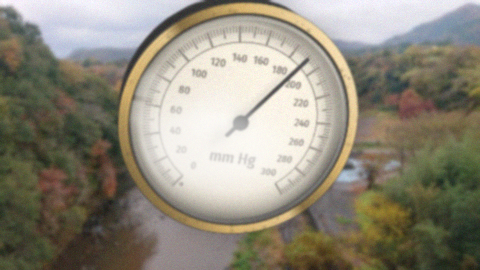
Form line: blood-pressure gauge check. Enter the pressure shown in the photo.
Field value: 190 mmHg
